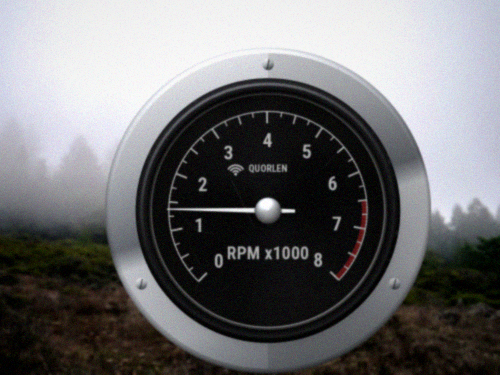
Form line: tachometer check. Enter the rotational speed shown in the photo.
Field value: 1375 rpm
